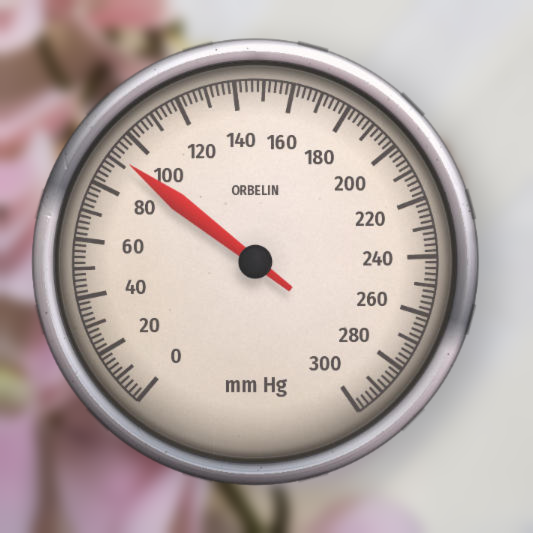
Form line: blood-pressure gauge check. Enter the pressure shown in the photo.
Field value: 92 mmHg
